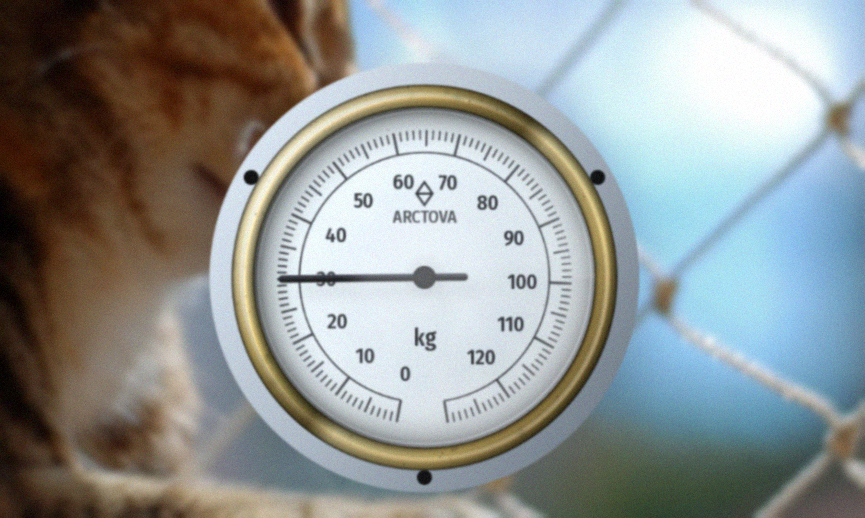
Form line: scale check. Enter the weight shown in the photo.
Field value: 30 kg
